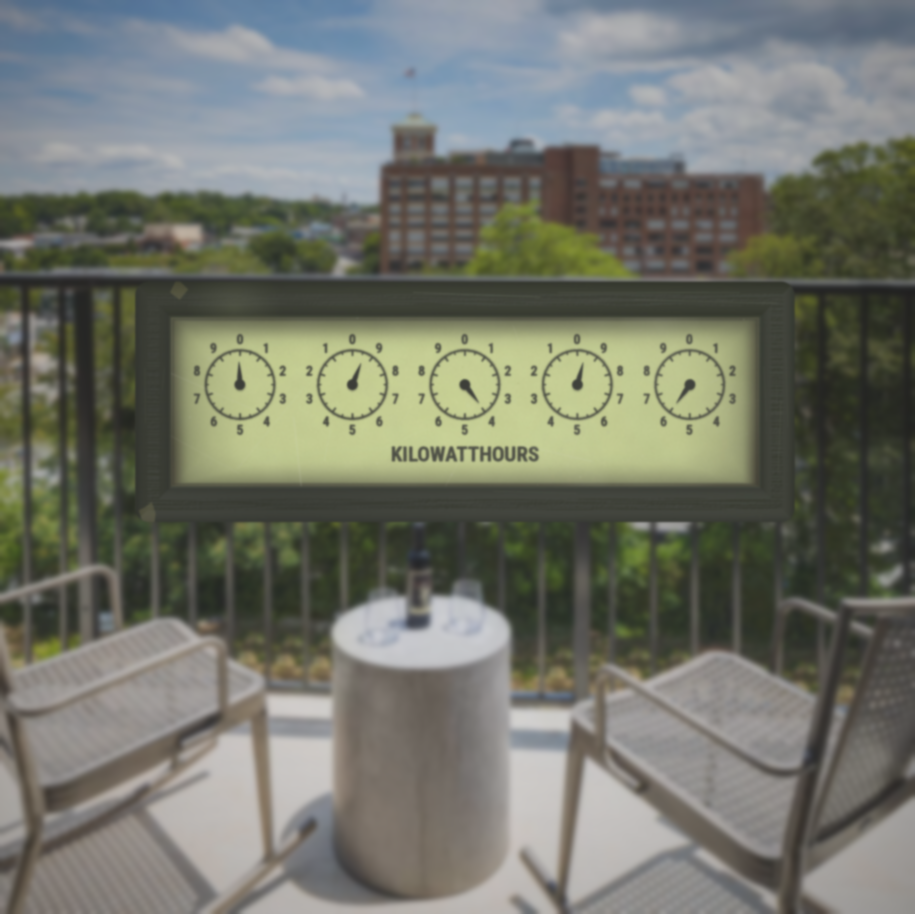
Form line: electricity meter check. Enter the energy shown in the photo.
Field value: 99396 kWh
